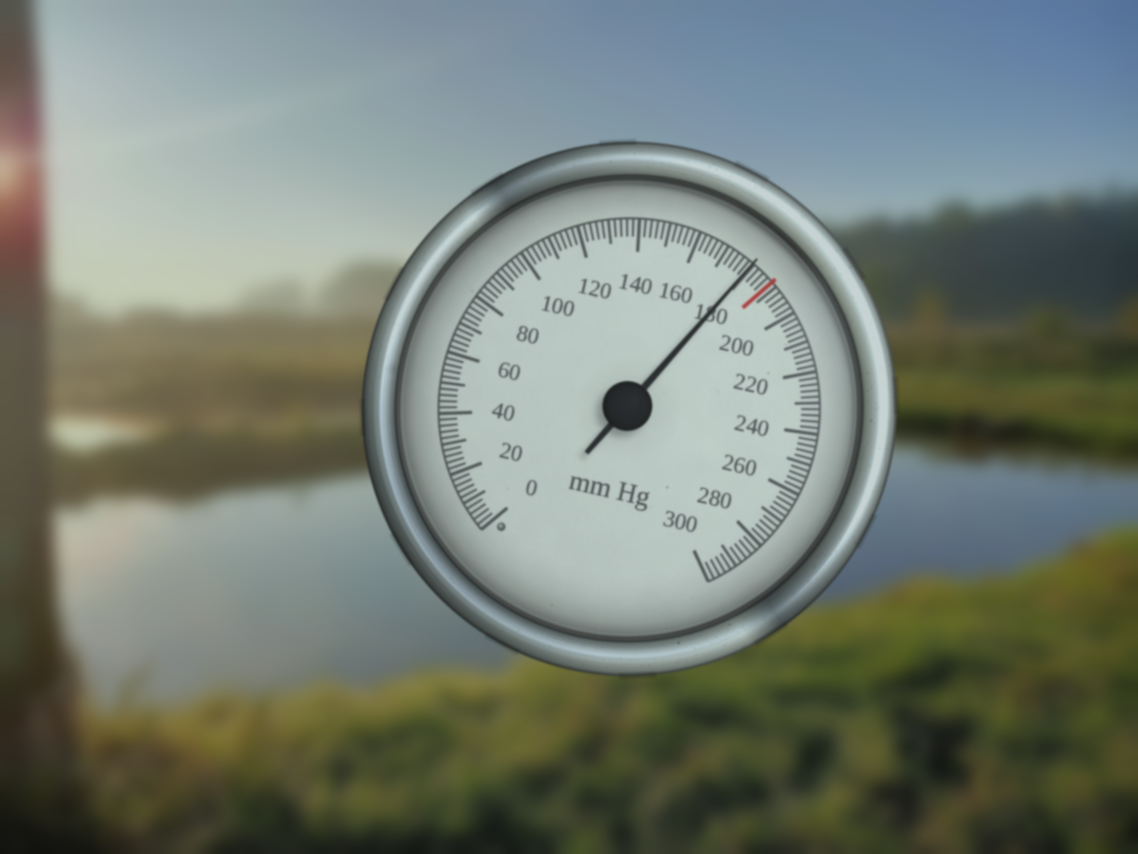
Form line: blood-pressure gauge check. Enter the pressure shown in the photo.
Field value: 180 mmHg
